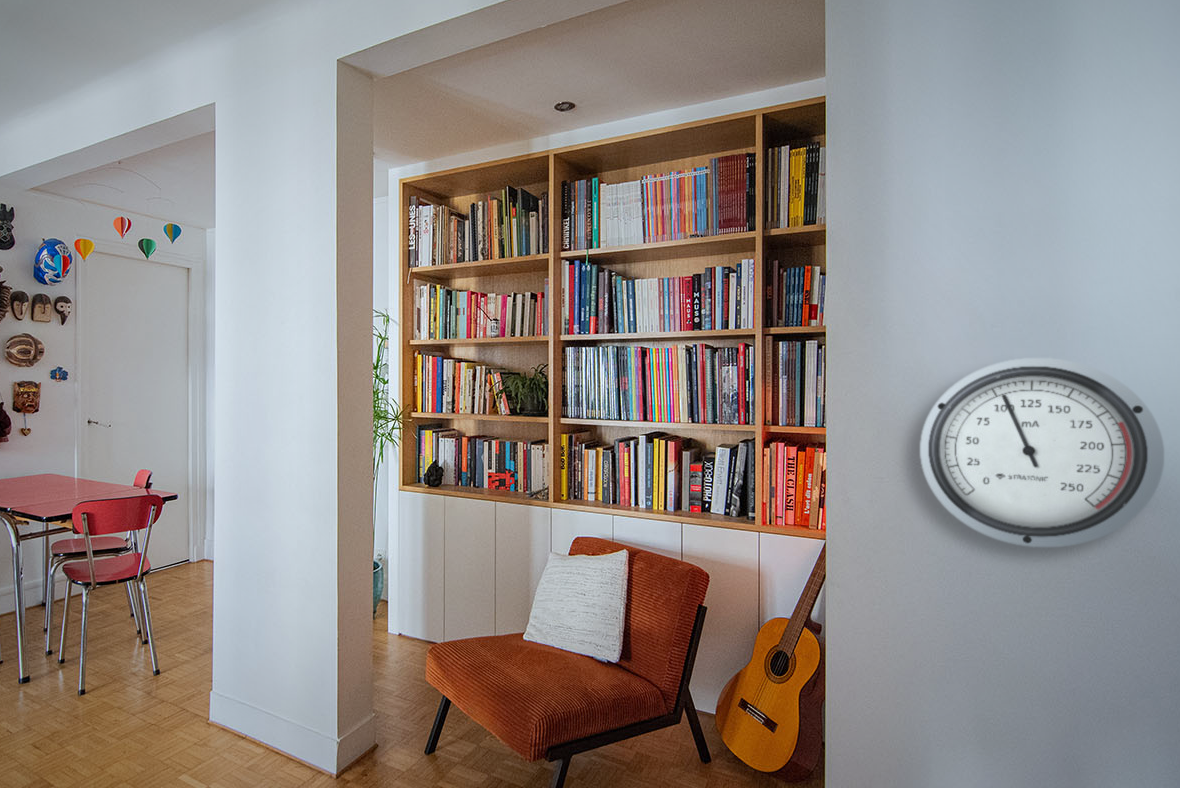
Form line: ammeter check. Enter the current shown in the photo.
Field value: 105 mA
